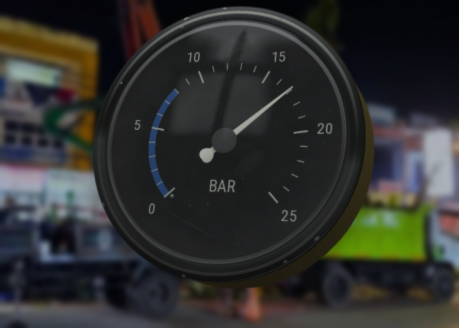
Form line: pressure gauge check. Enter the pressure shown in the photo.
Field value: 17 bar
